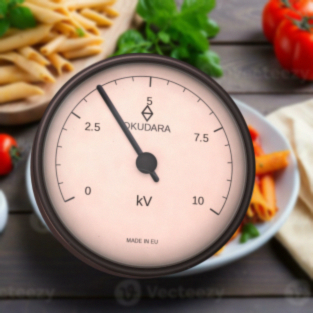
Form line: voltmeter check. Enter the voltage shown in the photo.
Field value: 3.5 kV
